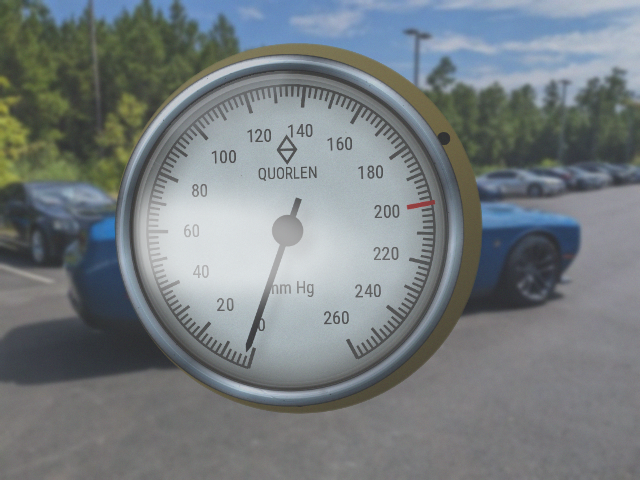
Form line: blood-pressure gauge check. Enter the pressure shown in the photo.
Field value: 2 mmHg
